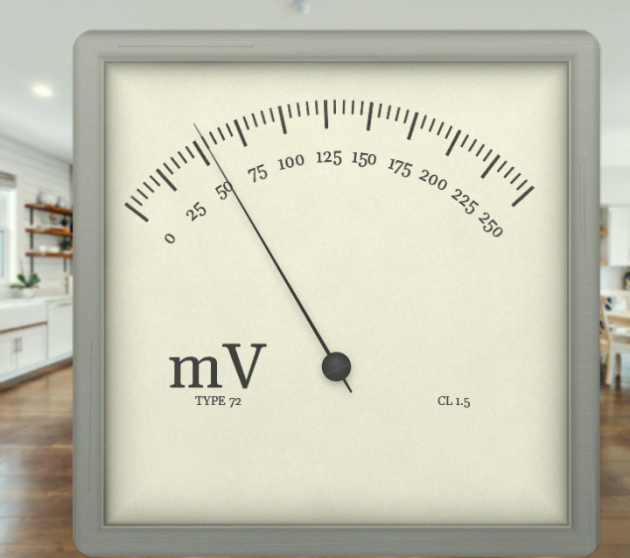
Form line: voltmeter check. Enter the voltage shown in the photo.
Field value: 55 mV
